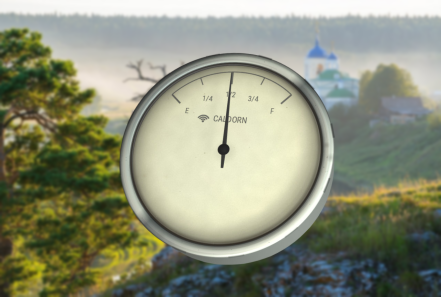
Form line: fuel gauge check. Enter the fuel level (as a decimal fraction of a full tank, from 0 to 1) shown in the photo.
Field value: 0.5
